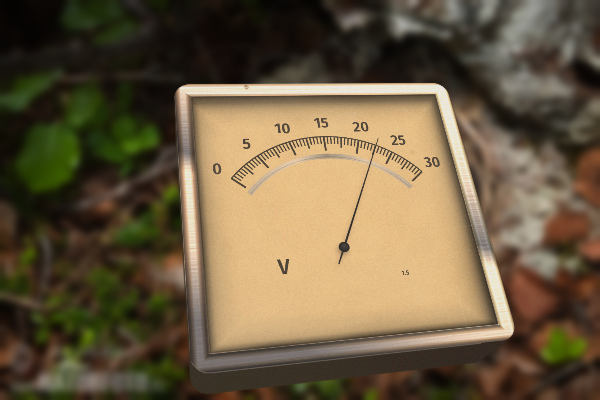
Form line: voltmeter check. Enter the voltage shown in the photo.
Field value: 22.5 V
